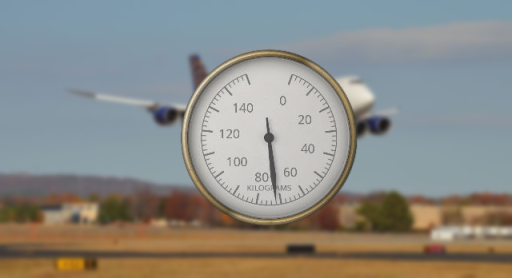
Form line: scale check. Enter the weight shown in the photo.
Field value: 72 kg
